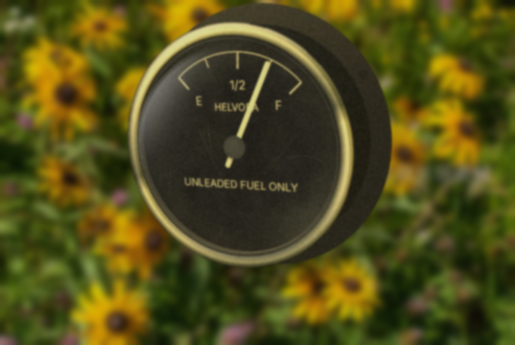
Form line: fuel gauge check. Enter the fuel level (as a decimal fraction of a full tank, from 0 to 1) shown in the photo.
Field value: 0.75
